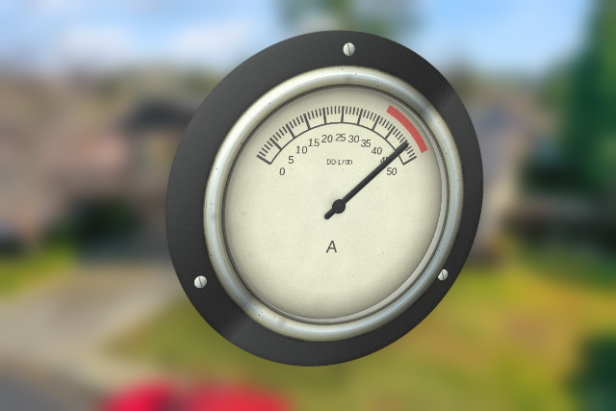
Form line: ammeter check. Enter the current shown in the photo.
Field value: 45 A
